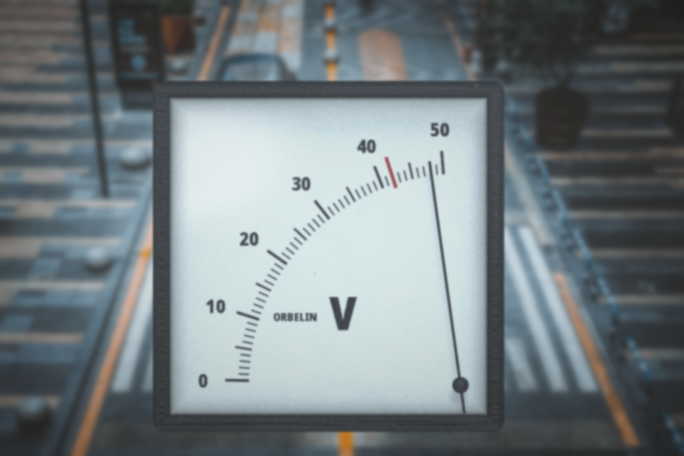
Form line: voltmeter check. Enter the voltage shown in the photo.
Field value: 48 V
